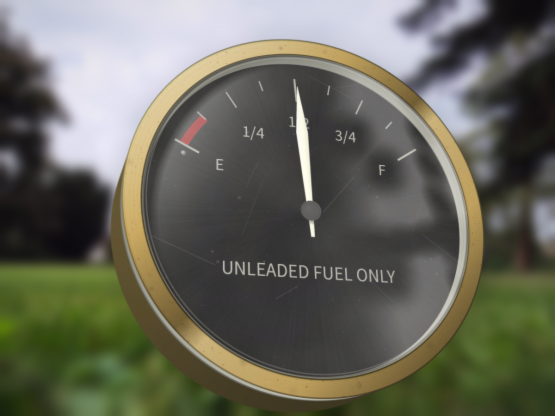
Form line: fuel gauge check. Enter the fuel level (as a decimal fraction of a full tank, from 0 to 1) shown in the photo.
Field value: 0.5
